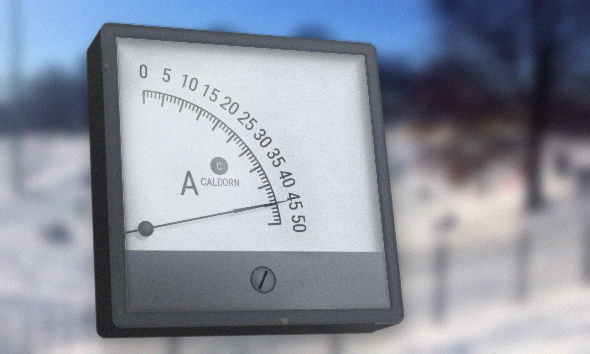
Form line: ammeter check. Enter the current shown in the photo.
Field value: 45 A
